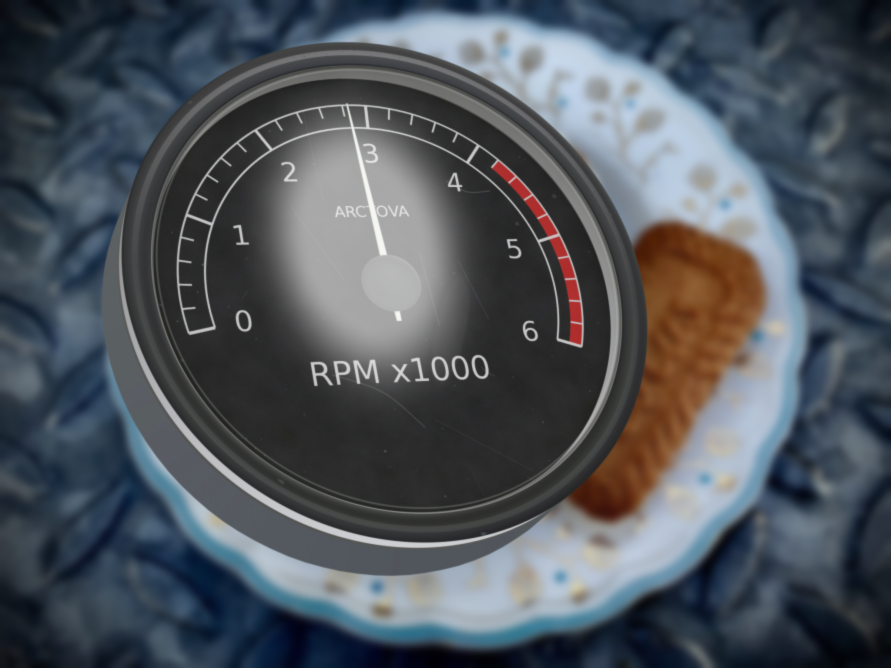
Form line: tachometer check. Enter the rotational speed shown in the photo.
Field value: 2800 rpm
